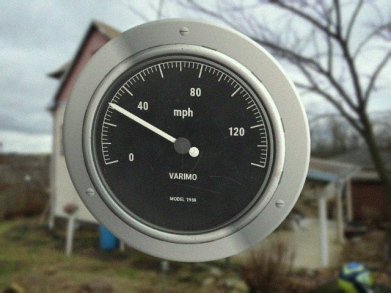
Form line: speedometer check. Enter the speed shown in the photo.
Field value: 30 mph
